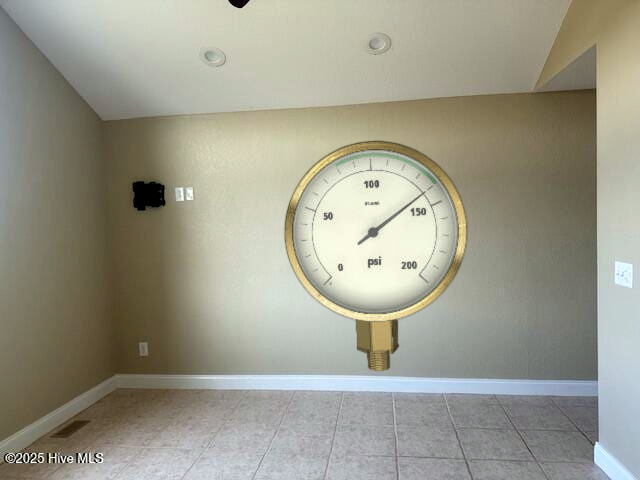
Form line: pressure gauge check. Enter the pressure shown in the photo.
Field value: 140 psi
